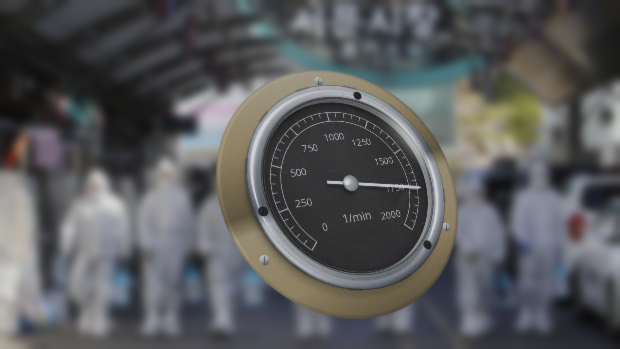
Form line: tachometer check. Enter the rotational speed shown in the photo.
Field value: 1750 rpm
